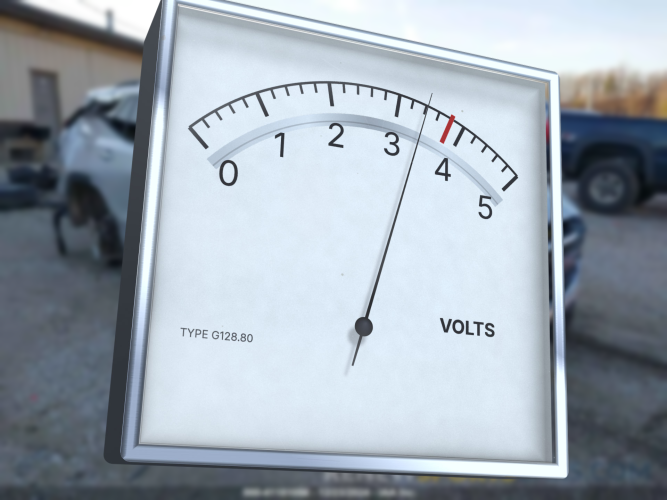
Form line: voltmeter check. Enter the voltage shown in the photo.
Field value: 3.4 V
